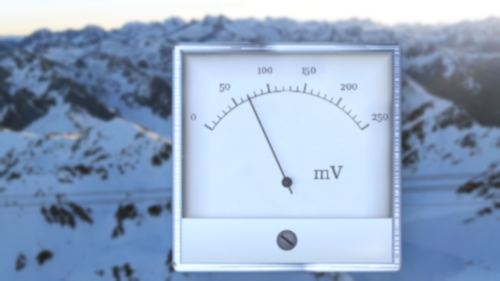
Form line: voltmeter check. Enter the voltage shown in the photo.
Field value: 70 mV
